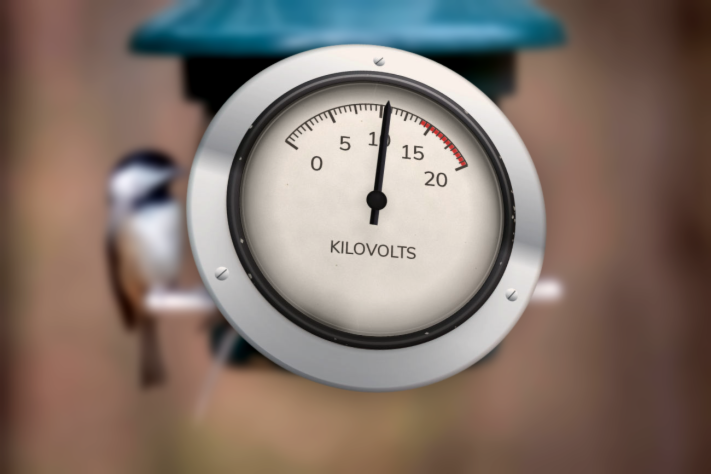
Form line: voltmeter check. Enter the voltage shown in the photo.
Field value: 10.5 kV
